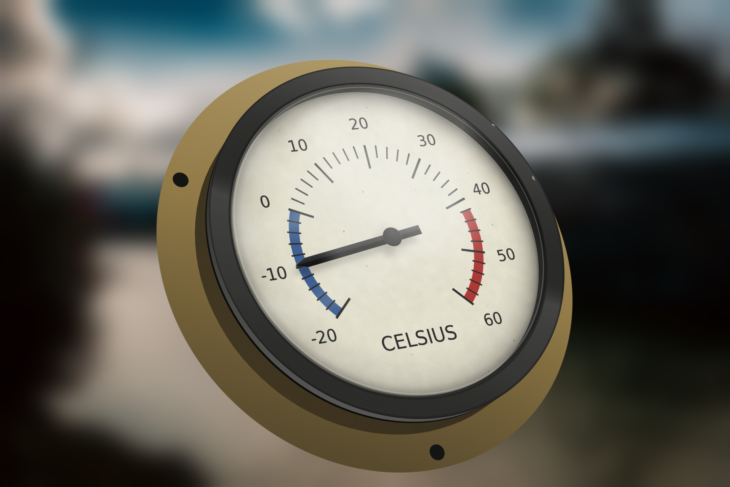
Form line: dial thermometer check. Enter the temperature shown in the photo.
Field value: -10 °C
